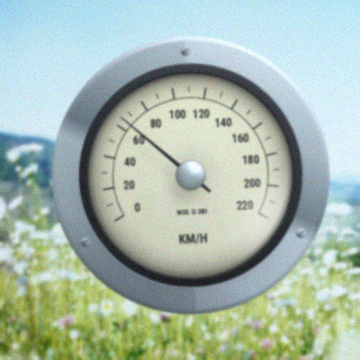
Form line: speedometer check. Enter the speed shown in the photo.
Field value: 65 km/h
